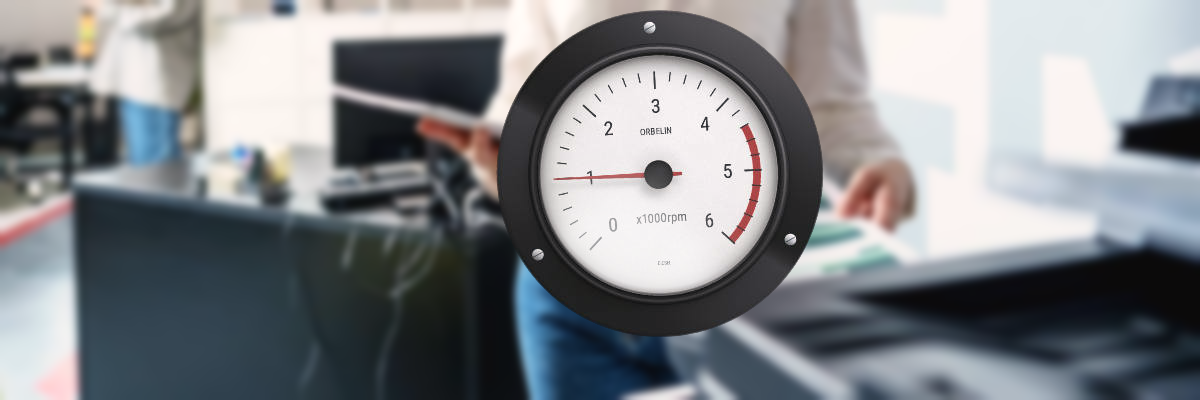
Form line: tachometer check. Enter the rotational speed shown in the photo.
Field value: 1000 rpm
